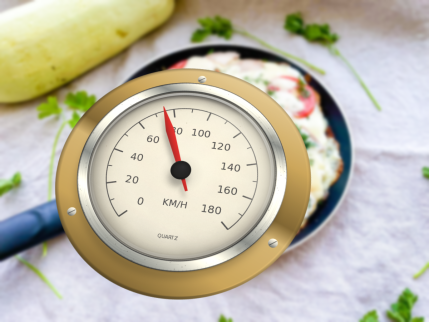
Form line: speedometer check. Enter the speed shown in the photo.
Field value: 75 km/h
